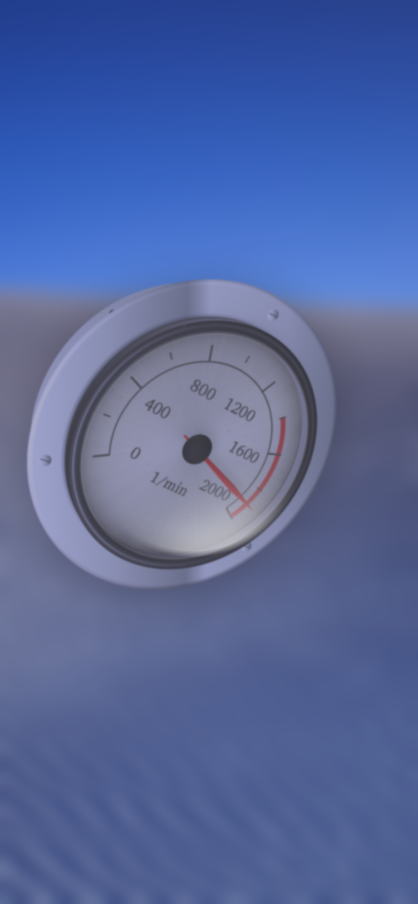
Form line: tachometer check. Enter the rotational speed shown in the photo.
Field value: 1900 rpm
